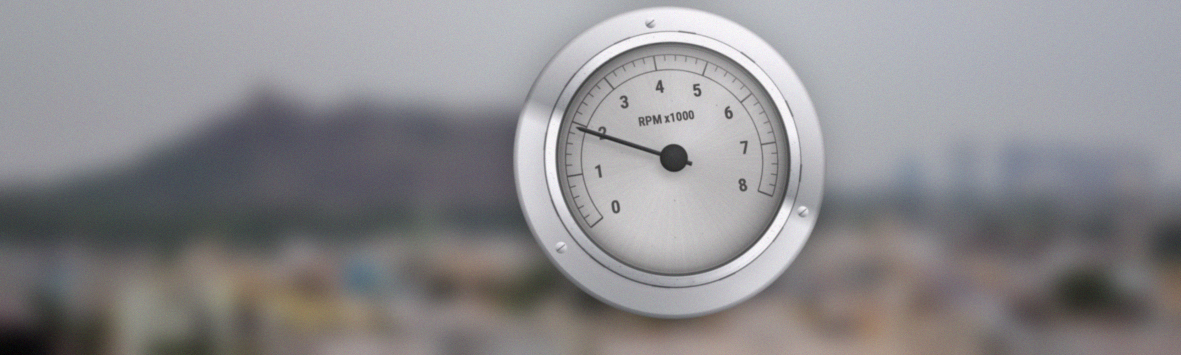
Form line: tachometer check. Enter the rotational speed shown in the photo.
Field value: 1900 rpm
